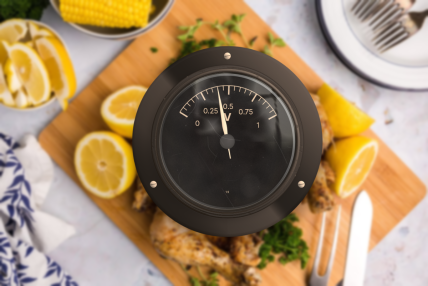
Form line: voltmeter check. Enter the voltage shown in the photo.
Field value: 0.4 V
